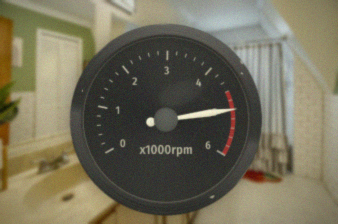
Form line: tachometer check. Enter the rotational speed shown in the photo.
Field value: 5000 rpm
